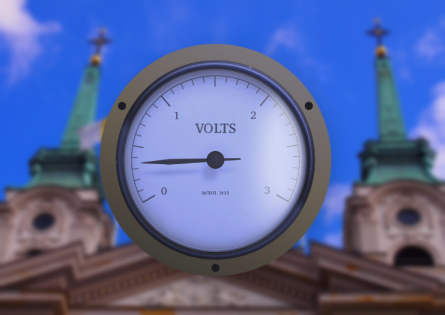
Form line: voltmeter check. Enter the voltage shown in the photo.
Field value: 0.35 V
